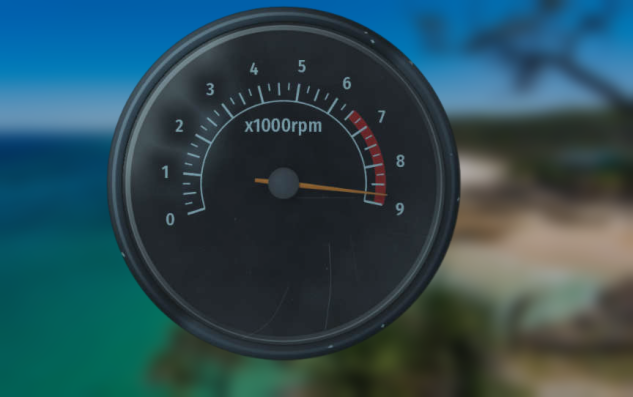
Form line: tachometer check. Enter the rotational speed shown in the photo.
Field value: 8750 rpm
